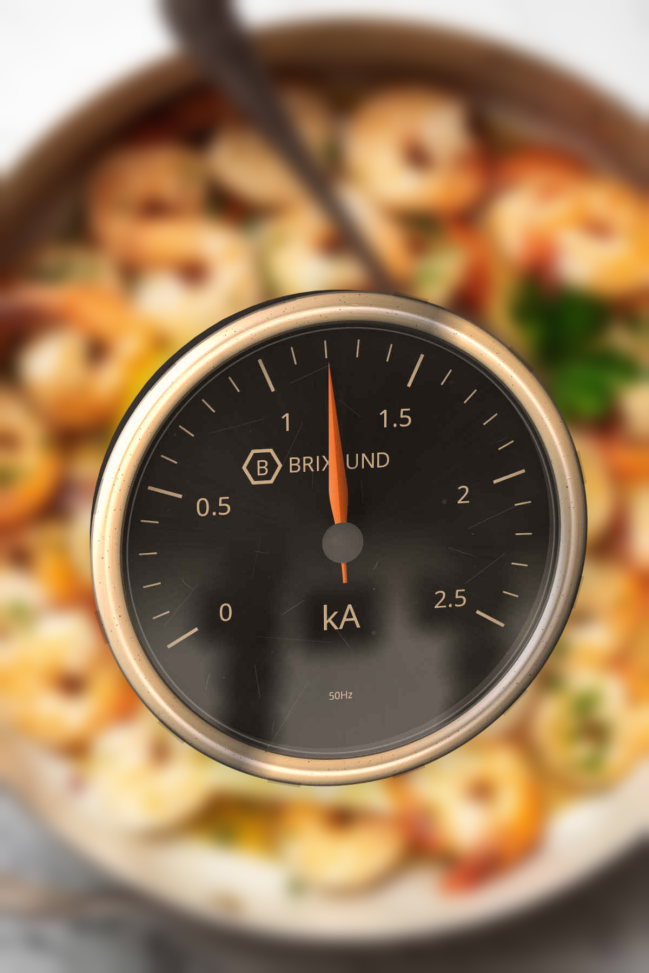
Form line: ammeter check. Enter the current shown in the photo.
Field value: 1.2 kA
